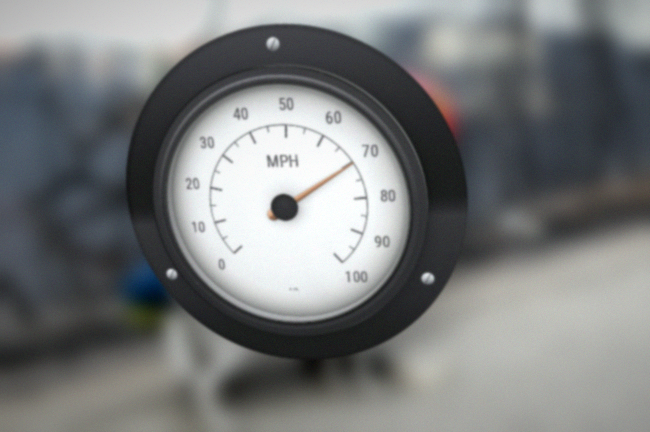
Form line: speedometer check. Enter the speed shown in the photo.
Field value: 70 mph
